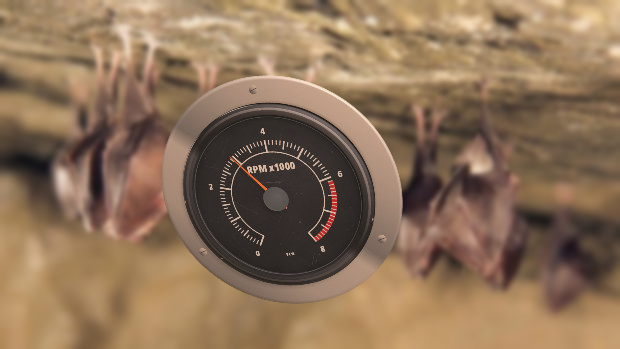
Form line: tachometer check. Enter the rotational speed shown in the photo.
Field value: 3000 rpm
